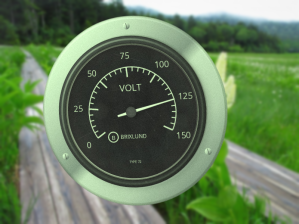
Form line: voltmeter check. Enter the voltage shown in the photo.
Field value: 125 V
